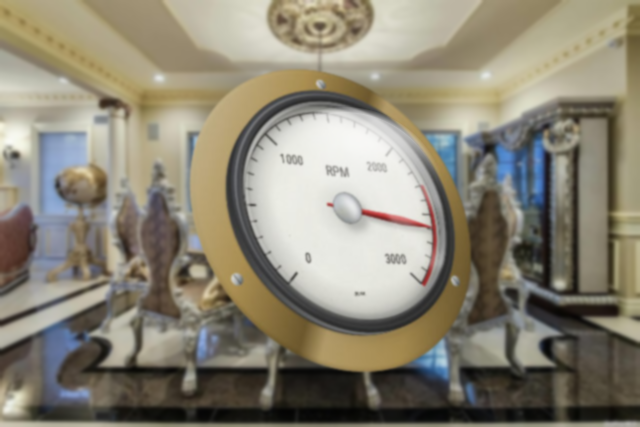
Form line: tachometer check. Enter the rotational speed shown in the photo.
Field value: 2600 rpm
